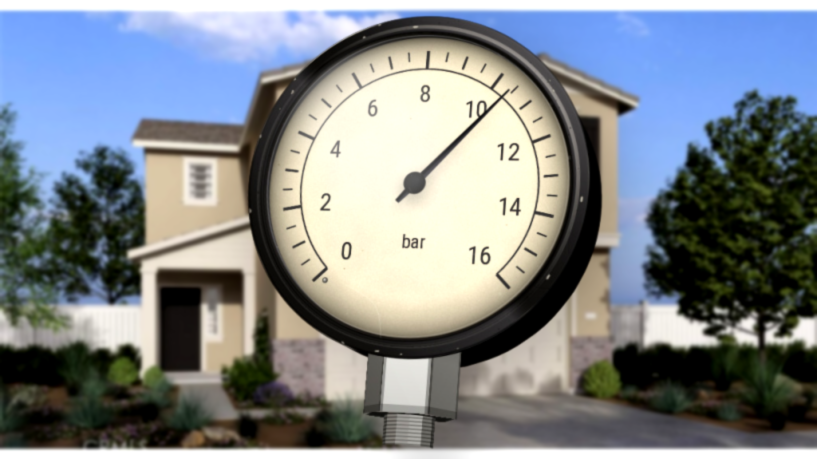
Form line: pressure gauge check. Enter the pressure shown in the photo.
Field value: 10.5 bar
